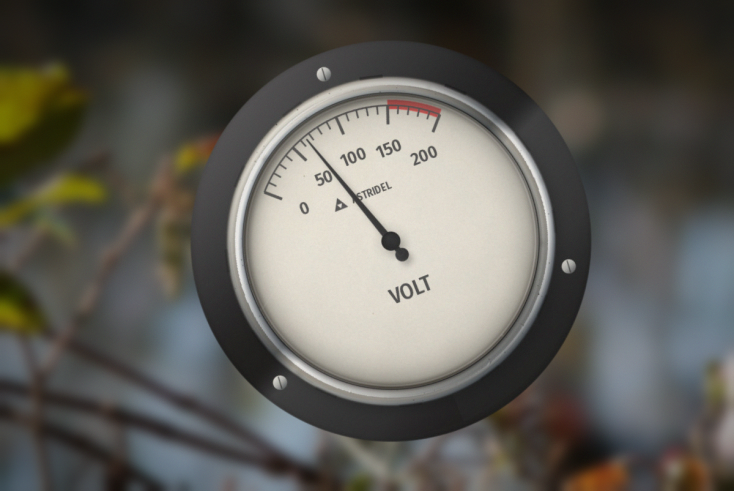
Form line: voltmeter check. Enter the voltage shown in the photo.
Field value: 65 V
